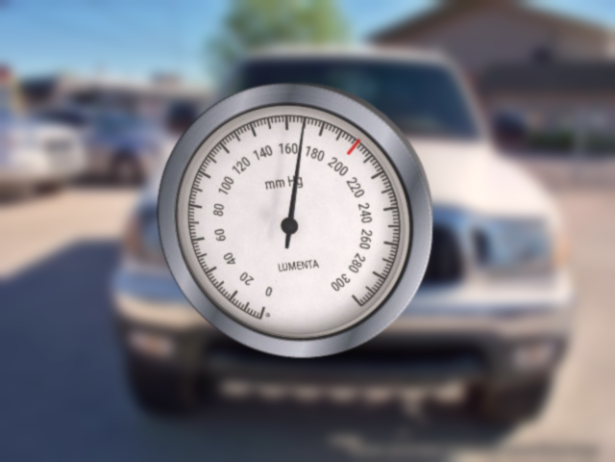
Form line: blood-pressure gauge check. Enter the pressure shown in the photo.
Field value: 170 mmHg
